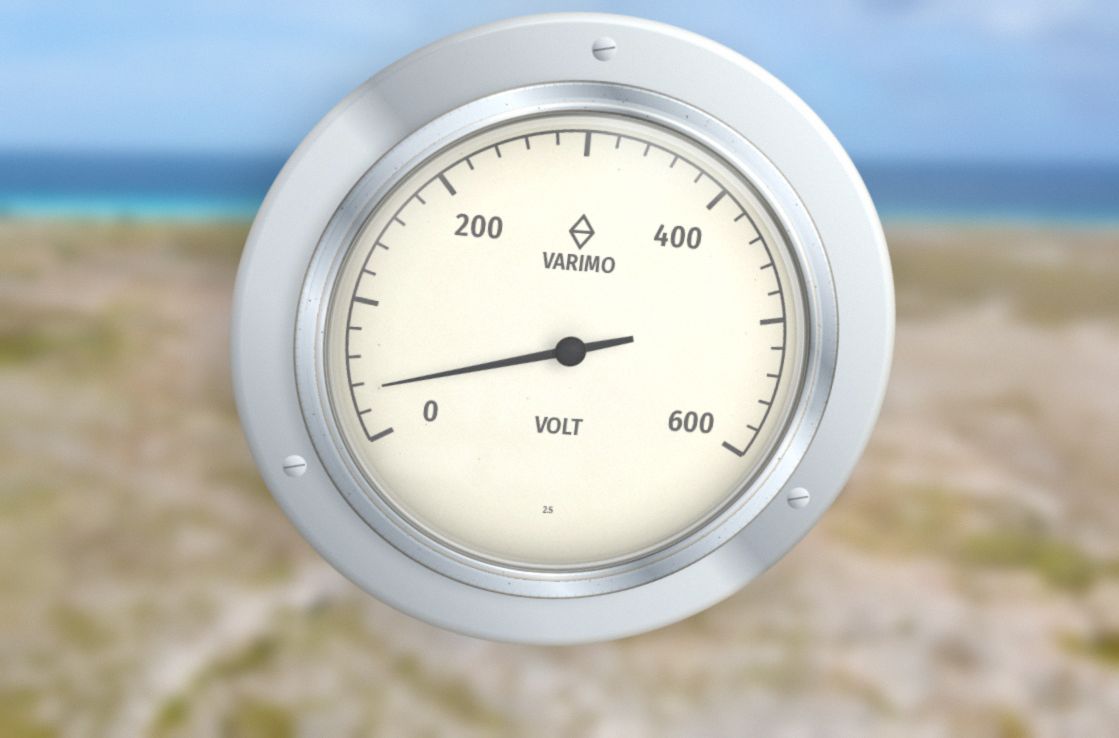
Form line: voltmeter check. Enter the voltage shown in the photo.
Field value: 40 V
